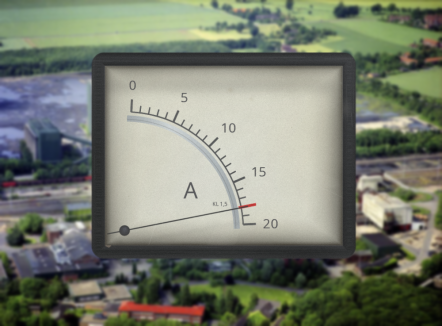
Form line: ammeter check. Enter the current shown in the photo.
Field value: 18 A
